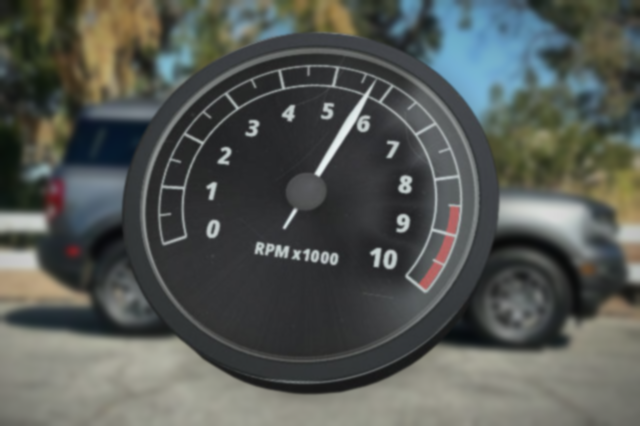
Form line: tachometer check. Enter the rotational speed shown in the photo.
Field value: 5750 rpm
